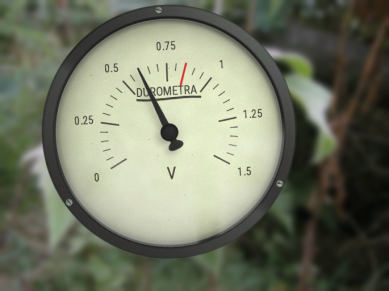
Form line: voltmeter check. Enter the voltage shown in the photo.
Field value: 0.6 V
